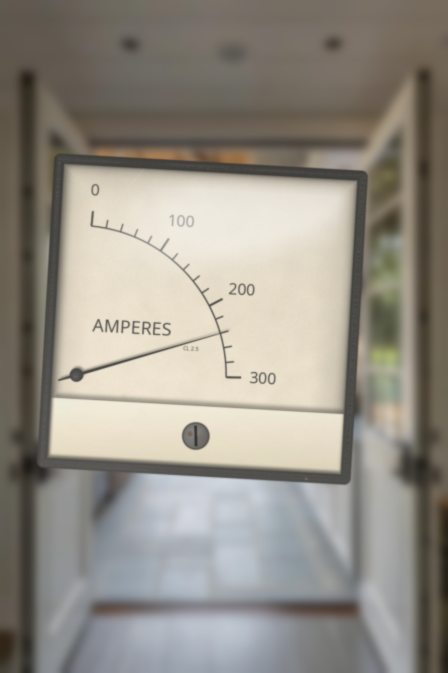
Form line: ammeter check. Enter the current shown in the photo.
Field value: 240 A
